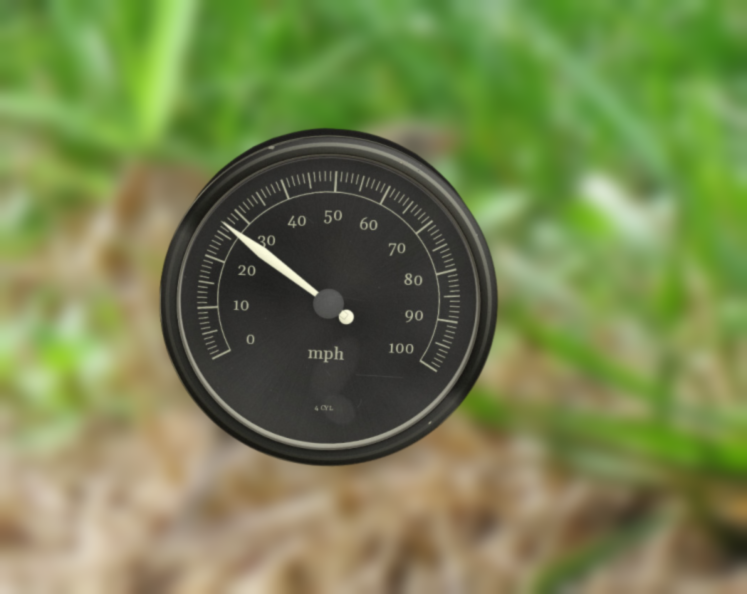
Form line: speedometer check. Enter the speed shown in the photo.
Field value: 27 mph
